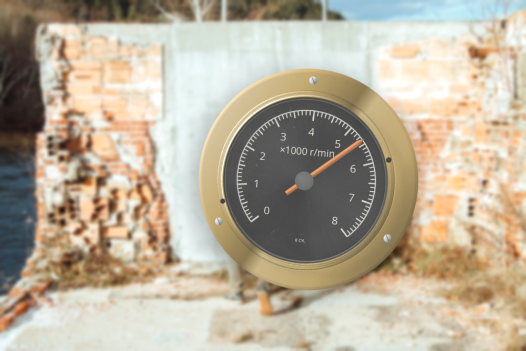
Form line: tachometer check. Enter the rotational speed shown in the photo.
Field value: 5400 rpm
